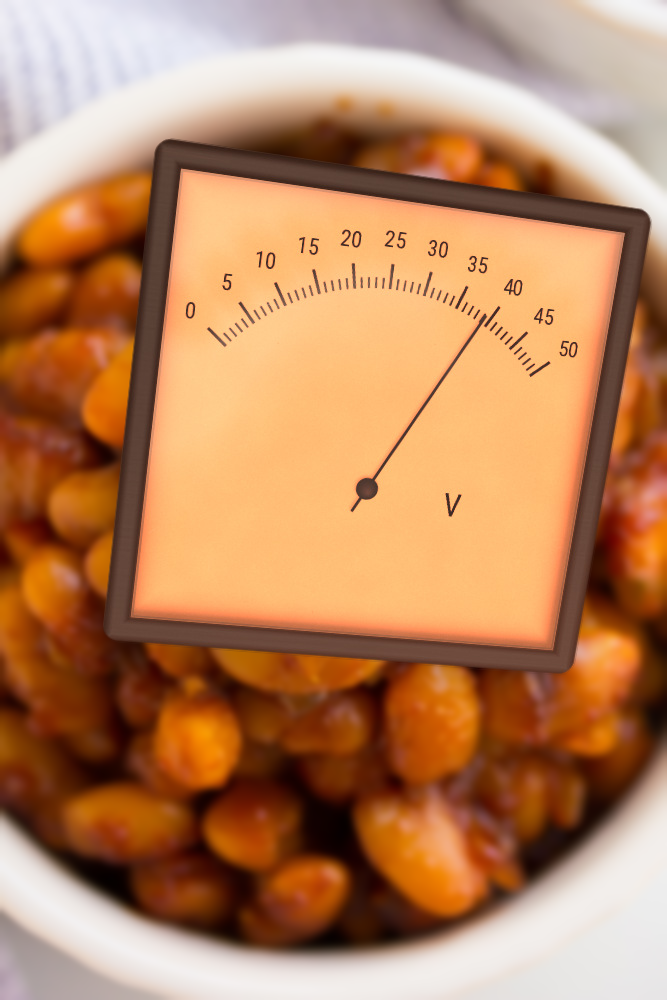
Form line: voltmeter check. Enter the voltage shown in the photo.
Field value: 39 V
